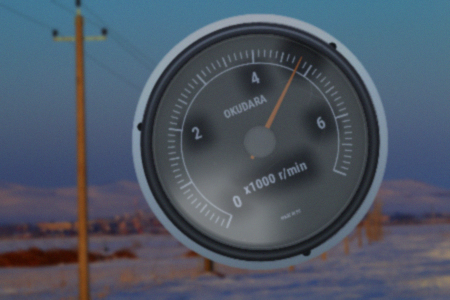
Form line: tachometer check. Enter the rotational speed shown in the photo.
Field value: 4800 rpm
